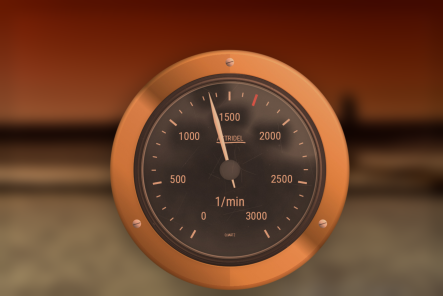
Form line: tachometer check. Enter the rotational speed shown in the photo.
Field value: 1350 rpm
